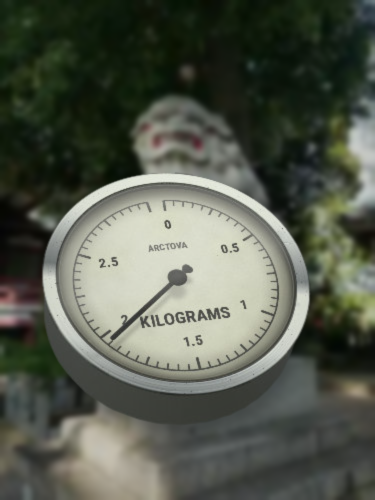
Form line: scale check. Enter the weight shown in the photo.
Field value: 1.95 kg
